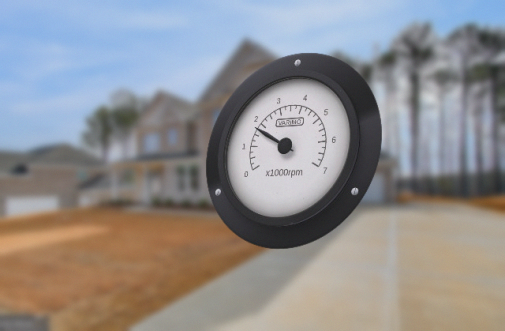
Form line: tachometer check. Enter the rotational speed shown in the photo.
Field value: 1750 rpm
